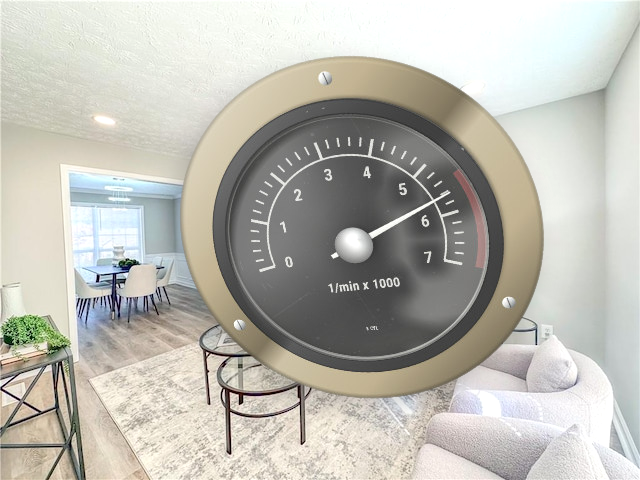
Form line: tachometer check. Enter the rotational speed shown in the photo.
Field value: 5600 rpm
